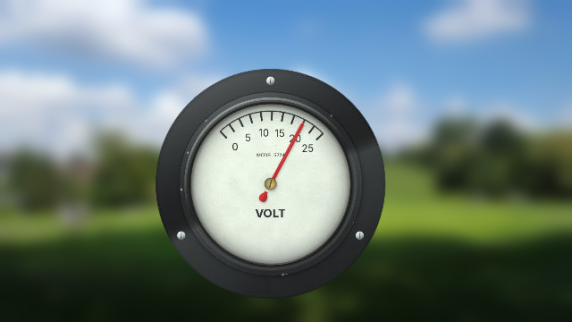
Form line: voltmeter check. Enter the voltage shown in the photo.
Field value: 20 V
